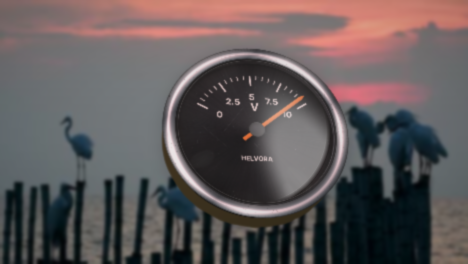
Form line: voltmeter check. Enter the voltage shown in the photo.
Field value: 9.5 V
